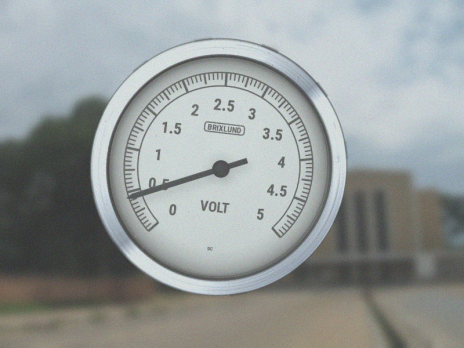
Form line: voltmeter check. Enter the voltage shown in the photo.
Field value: 0.45 V
